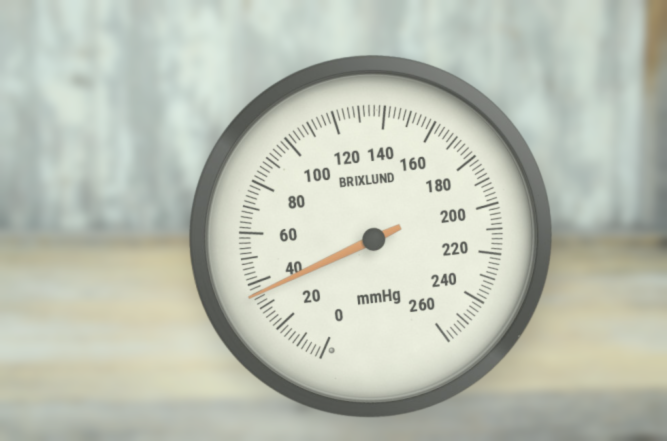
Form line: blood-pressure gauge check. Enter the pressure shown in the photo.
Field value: 36 mmHg
